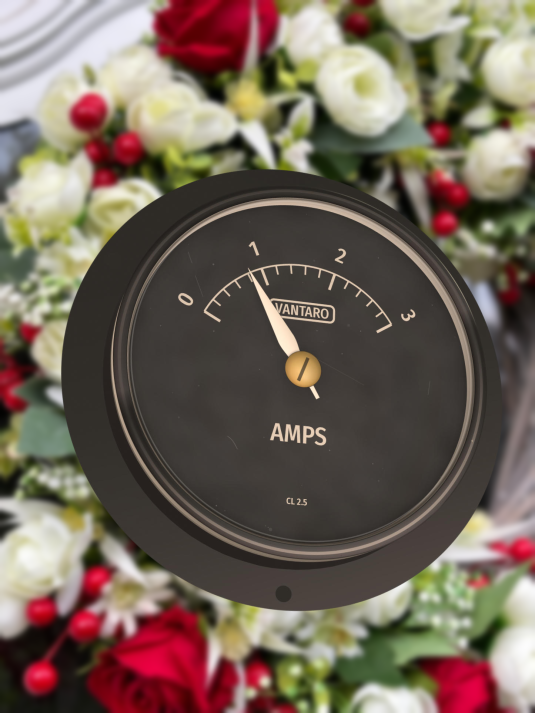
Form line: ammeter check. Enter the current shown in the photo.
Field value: 0.8 A
